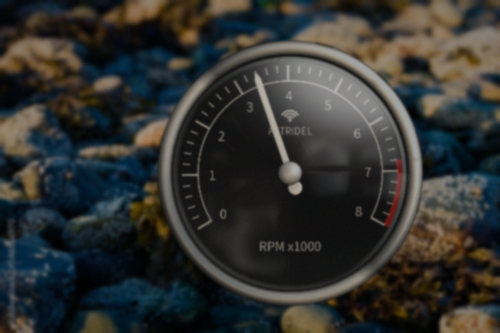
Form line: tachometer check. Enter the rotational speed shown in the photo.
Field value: 3400 rpm
